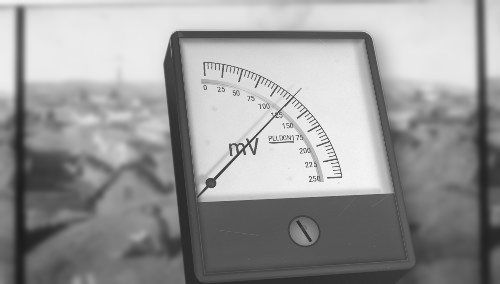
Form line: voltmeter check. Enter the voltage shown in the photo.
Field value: 125 mV
